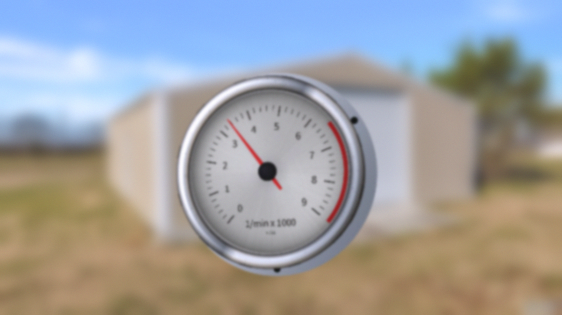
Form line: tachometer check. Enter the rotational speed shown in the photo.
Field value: 3400 rpm
